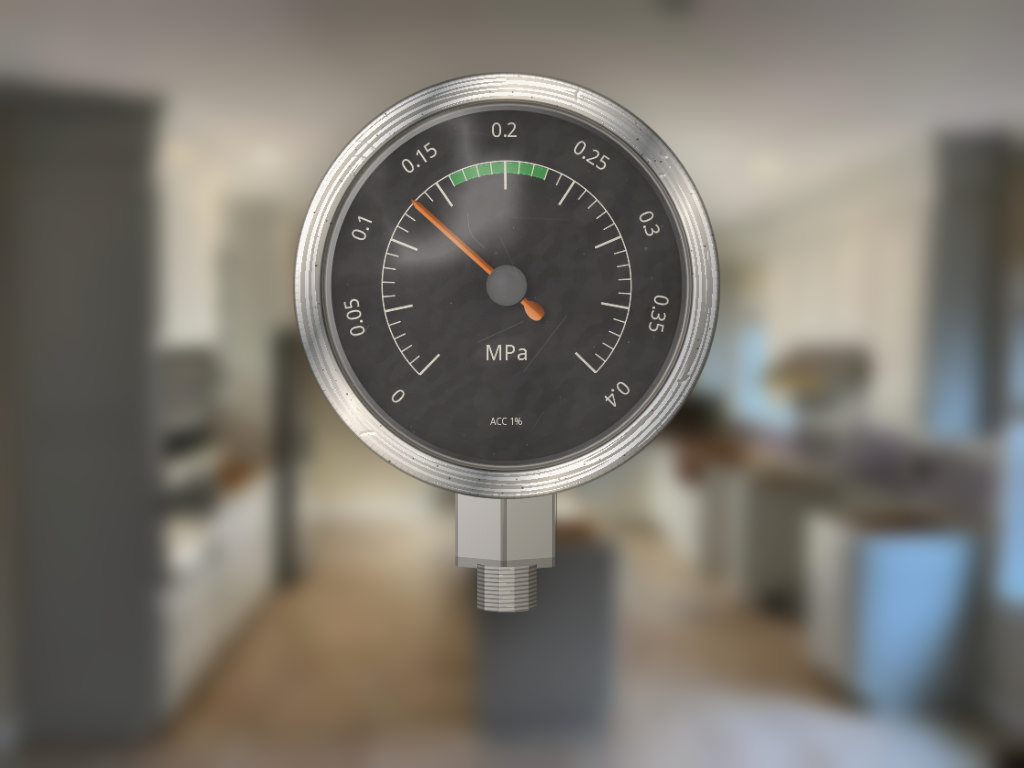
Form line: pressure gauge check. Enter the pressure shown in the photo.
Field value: 0.13 MPa
